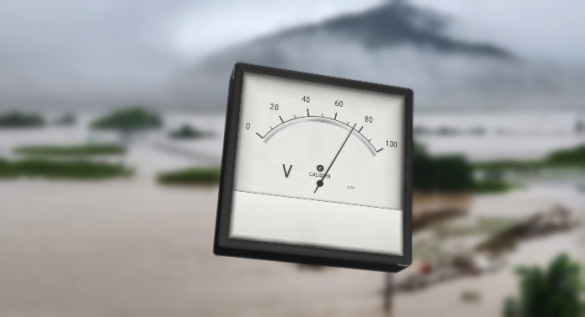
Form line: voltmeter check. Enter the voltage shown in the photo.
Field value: 75 V
